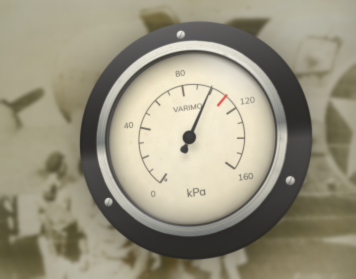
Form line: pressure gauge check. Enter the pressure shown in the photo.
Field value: 100 kPa
